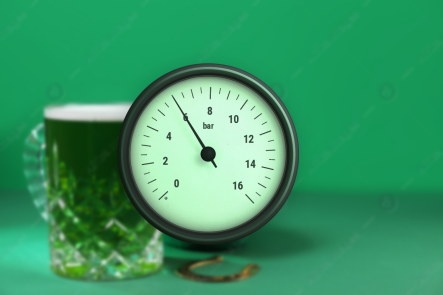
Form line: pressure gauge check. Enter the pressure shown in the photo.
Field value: 6 bar
